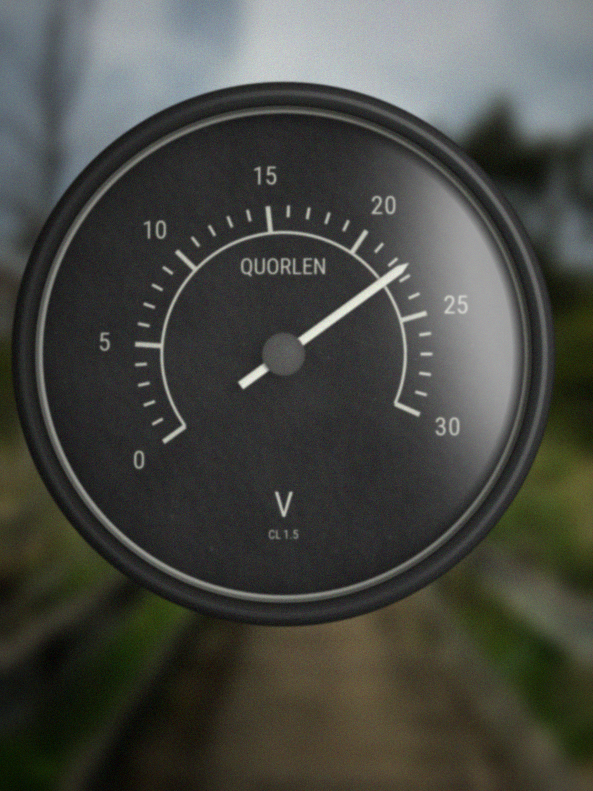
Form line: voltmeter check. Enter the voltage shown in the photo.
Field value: 22.5 V
